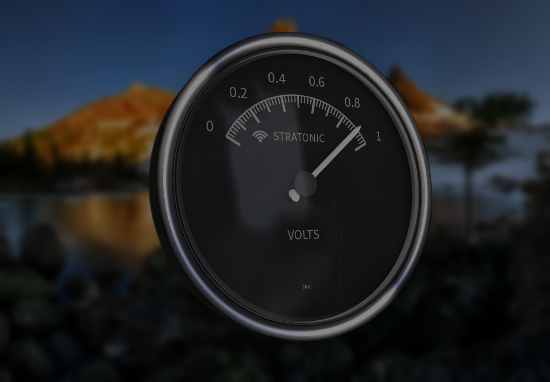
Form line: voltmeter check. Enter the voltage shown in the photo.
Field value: 0.9 V
